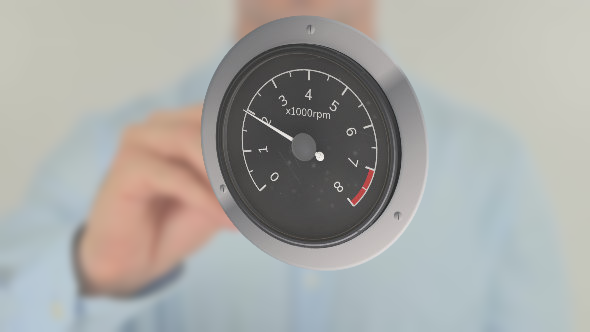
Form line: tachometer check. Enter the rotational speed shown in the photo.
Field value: 2000 rpm
